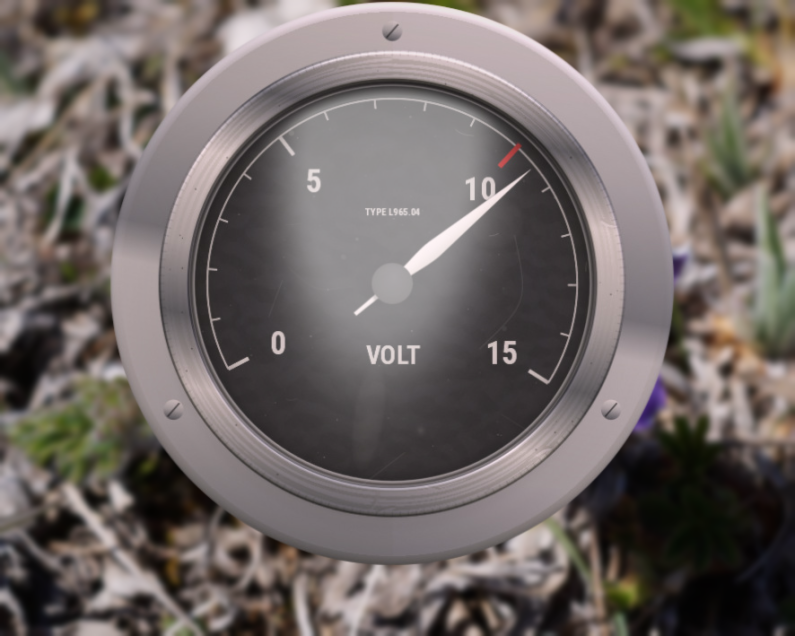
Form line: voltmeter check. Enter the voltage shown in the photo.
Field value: 10.5 V
